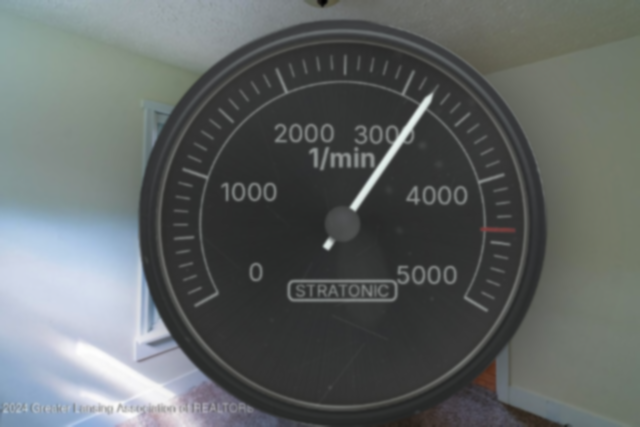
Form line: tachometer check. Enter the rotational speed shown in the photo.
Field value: 3200 rpm
